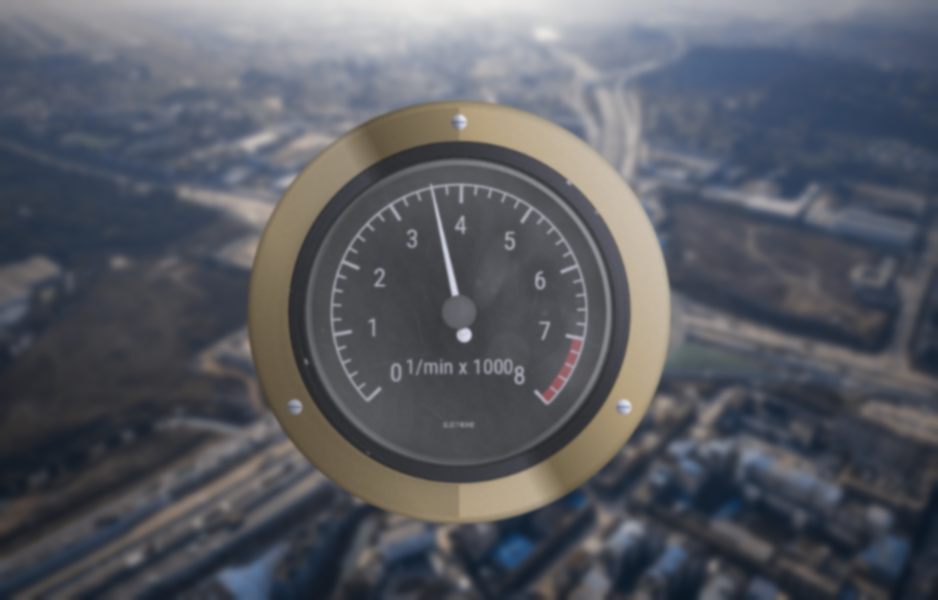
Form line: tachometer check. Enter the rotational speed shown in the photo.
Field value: 3600 rpm
